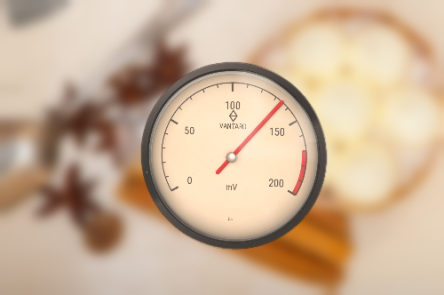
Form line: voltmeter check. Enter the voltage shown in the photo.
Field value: 135 mV
